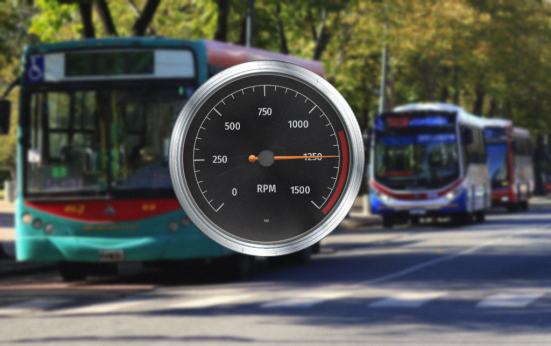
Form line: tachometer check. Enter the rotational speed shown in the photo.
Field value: 1250 rpm
